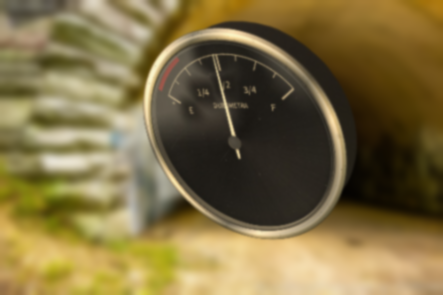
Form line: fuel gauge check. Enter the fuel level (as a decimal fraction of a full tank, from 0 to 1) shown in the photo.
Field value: 0.5
